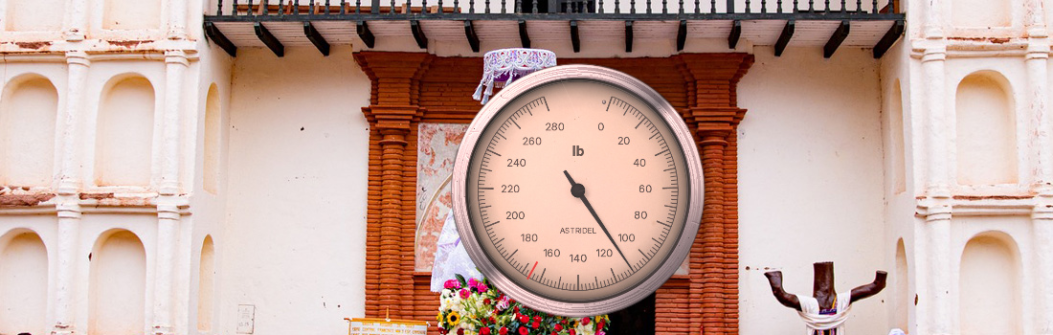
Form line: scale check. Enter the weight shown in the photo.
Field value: 110 lb
